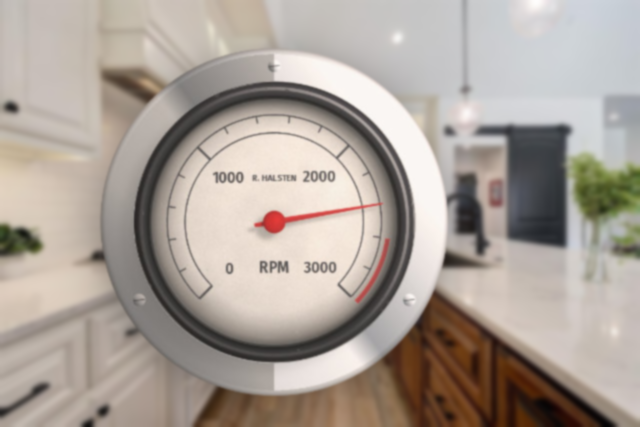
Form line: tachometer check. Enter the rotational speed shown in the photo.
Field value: 2400 rpm
